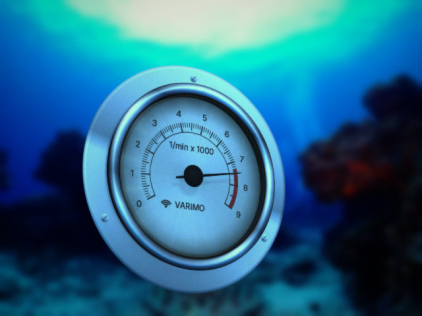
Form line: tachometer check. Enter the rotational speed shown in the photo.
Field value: 7500 rpm
